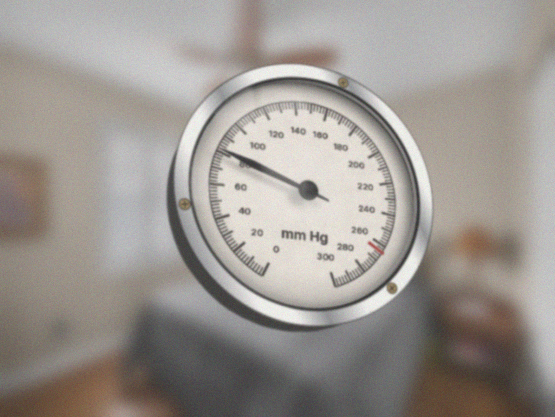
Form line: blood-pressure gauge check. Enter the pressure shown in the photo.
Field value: 80 mmHg
